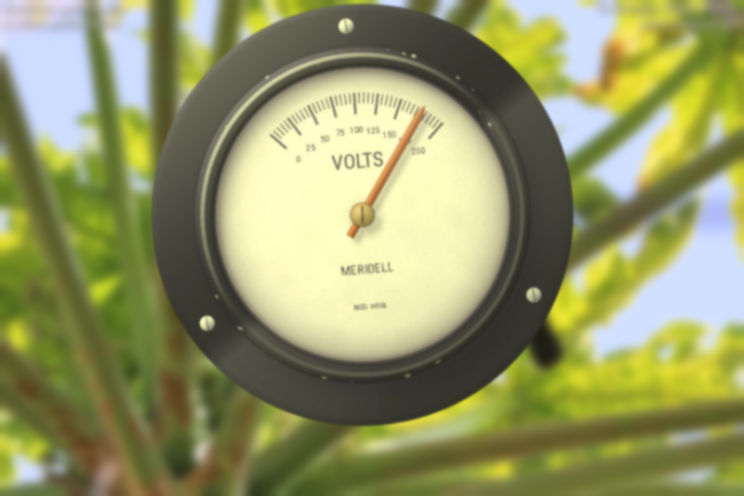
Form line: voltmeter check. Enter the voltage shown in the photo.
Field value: 175 V
